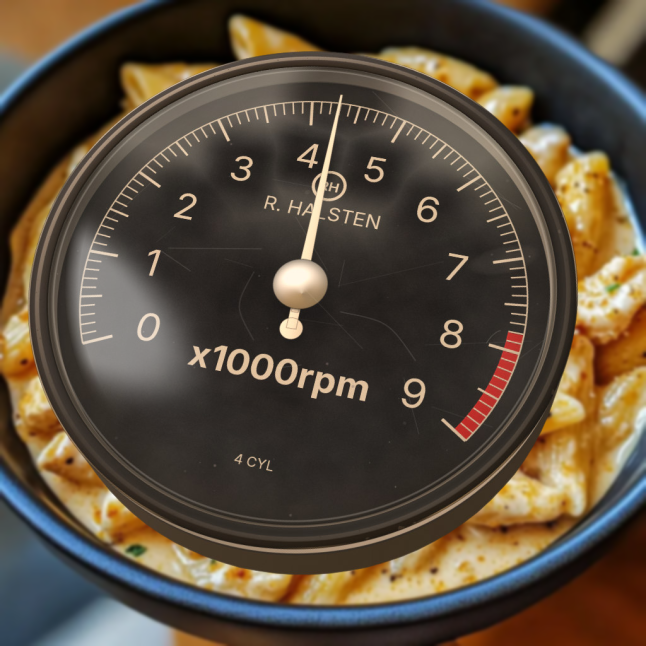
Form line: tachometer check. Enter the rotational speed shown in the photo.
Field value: 4300 rpm
